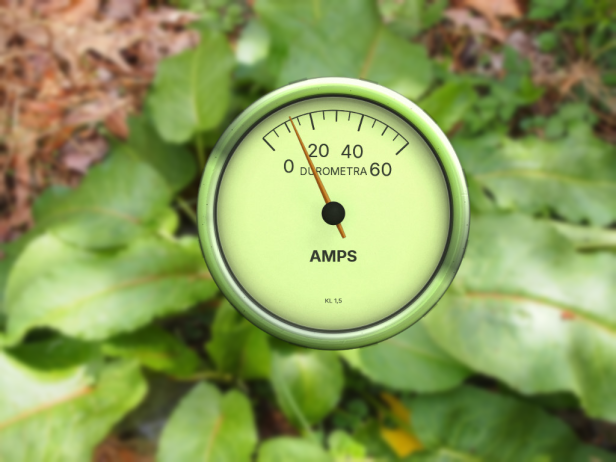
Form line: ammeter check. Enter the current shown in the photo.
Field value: 12.5 A
